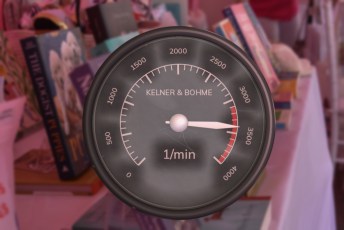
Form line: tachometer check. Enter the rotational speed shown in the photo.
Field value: 3400 rpm
